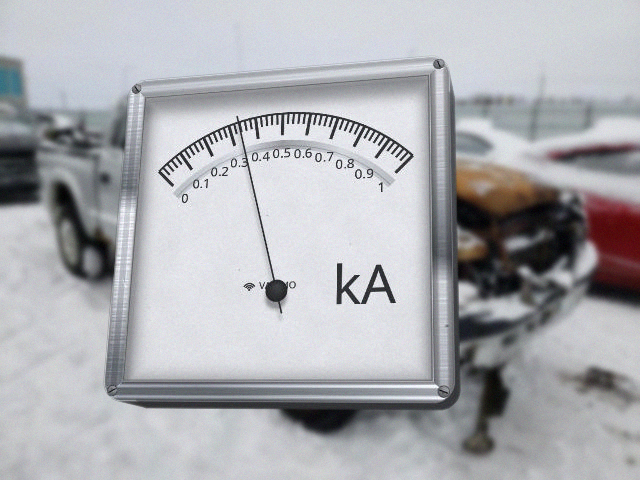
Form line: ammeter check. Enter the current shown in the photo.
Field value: 0.34 kA
